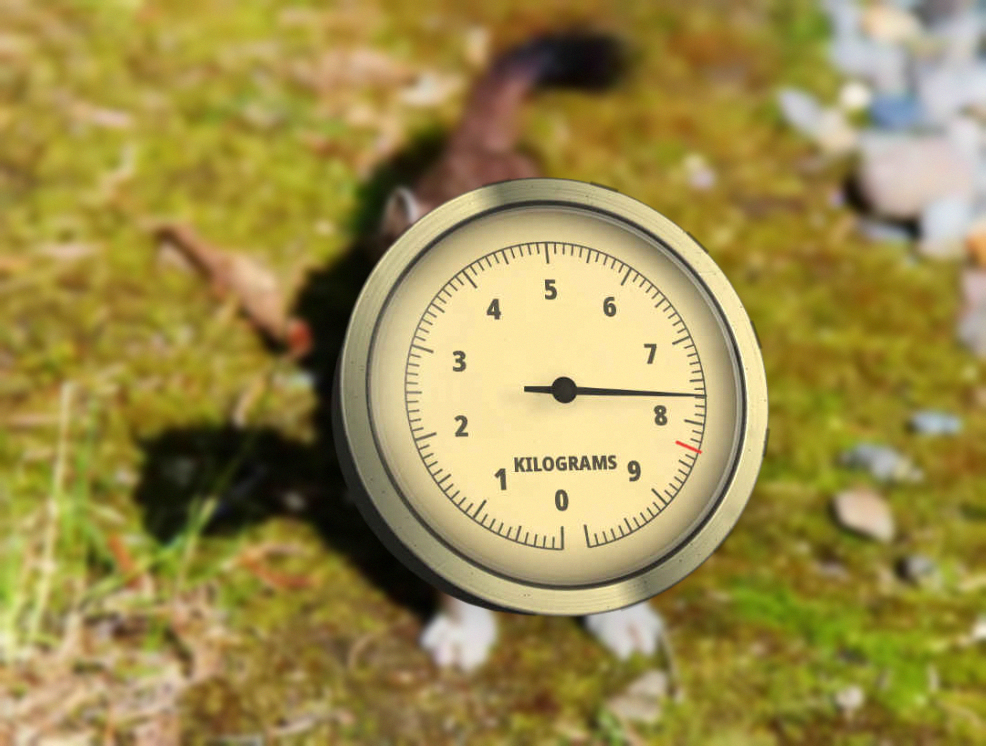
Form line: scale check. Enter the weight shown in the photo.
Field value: 7.7 kg
